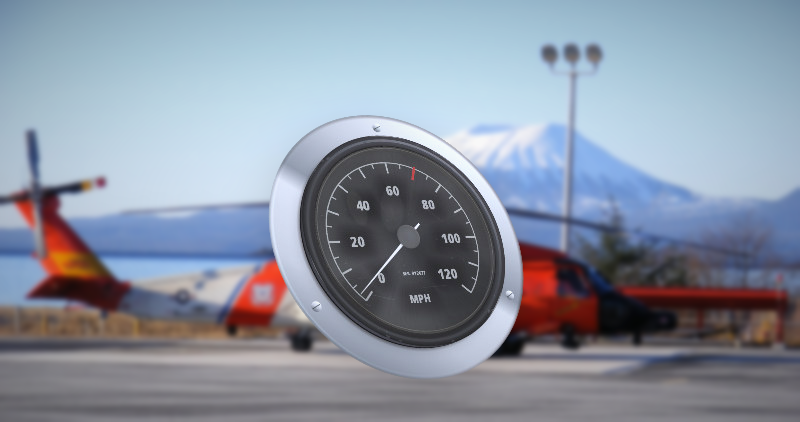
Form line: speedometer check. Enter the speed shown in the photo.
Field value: 2.5 mph
